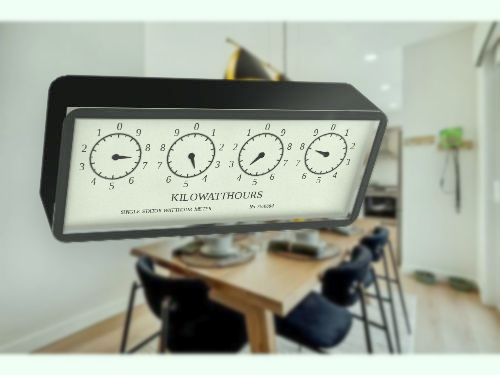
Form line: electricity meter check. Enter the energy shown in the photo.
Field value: 7438 kWh
